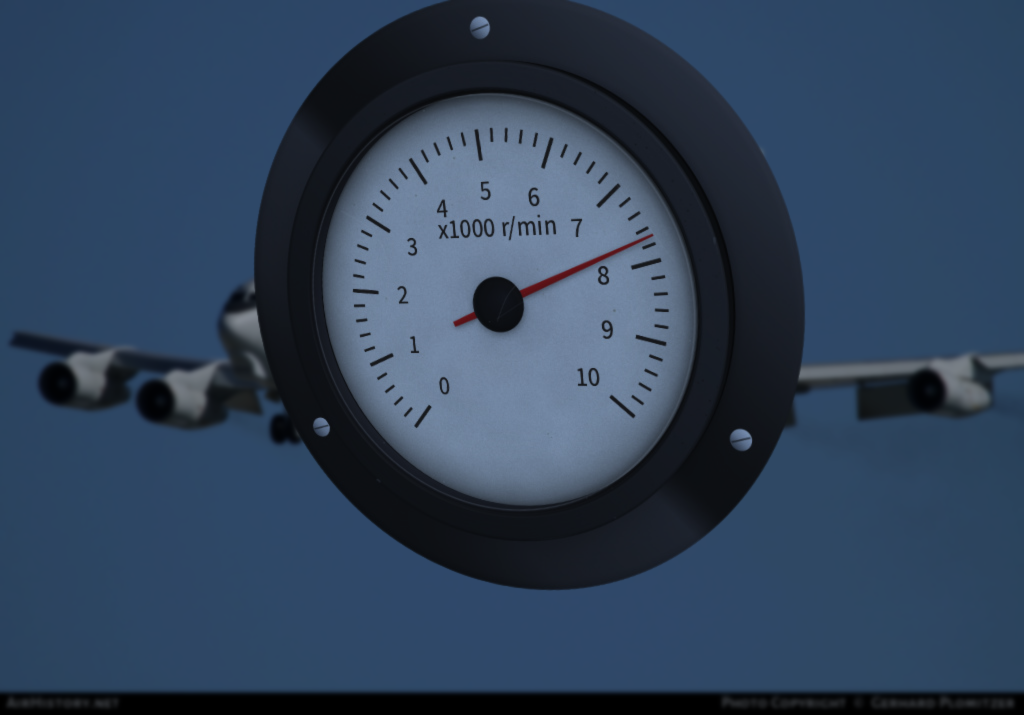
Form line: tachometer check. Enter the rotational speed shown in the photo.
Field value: 7700 rpm
